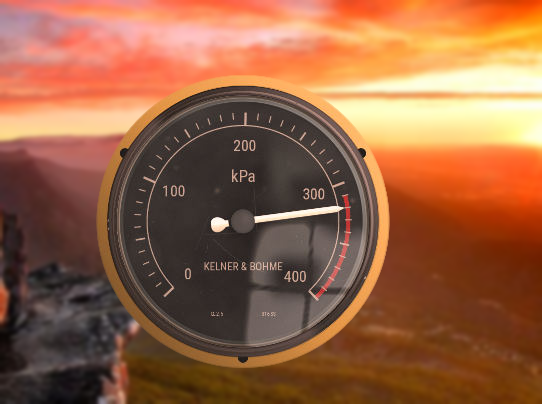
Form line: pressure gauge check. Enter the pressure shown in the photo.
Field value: 320 kPa
